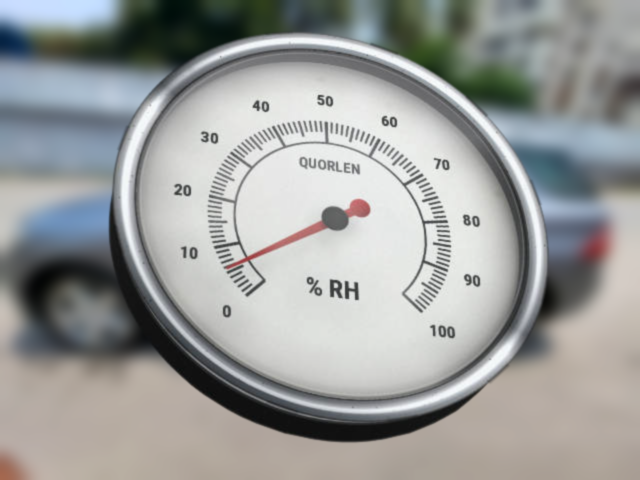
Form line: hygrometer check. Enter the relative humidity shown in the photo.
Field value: 5 %
